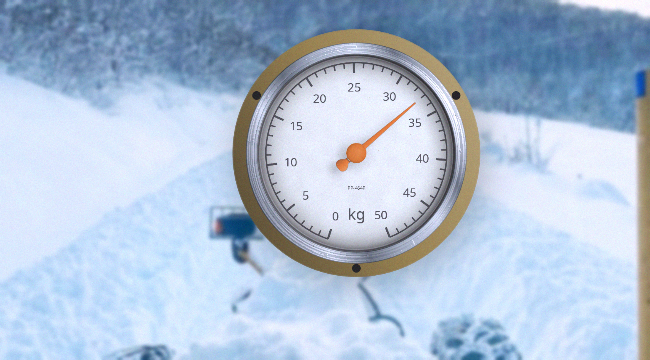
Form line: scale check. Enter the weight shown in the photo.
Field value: 33 kg
